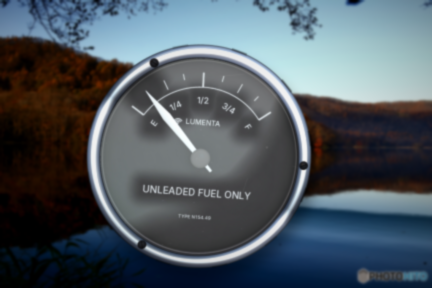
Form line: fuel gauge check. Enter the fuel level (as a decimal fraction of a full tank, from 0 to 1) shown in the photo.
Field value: 0.125
